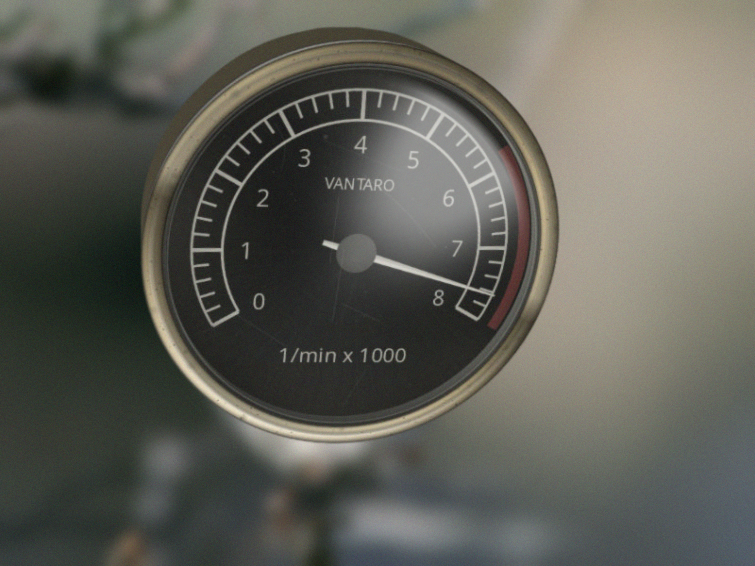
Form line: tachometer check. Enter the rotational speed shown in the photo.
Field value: 7600 rpm
